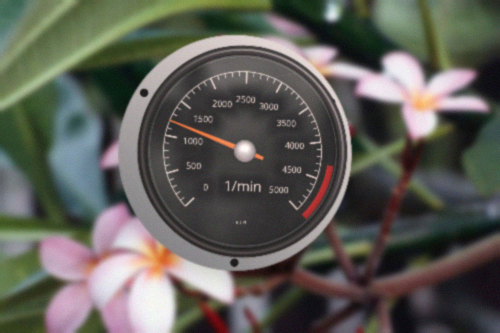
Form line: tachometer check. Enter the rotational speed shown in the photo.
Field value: 1200 rpm
